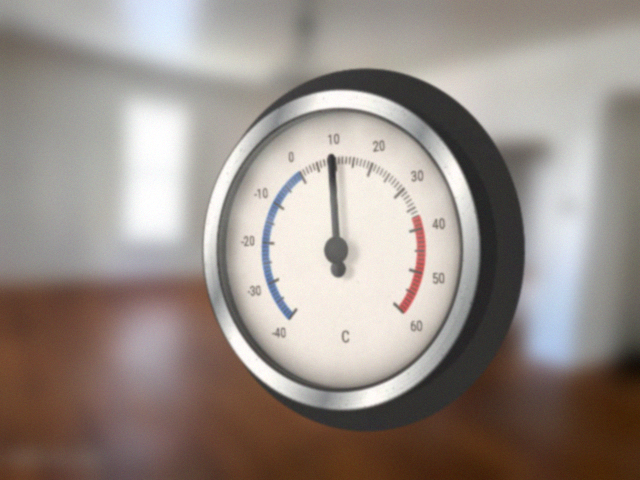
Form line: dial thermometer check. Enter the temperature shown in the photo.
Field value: 10 °C
